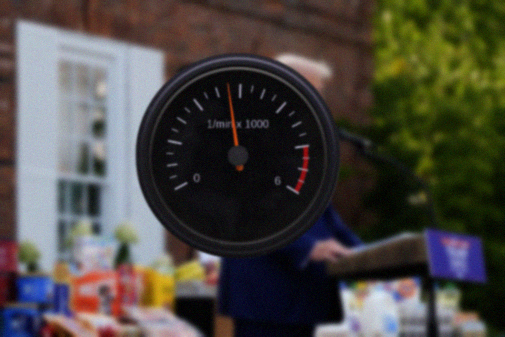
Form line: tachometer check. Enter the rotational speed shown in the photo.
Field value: 2750 rpm
